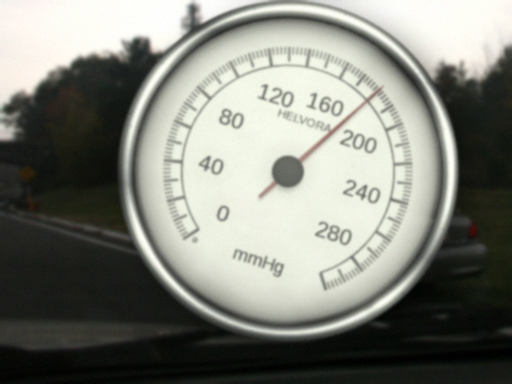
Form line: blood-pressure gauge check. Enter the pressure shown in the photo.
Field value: 180 mmHg
